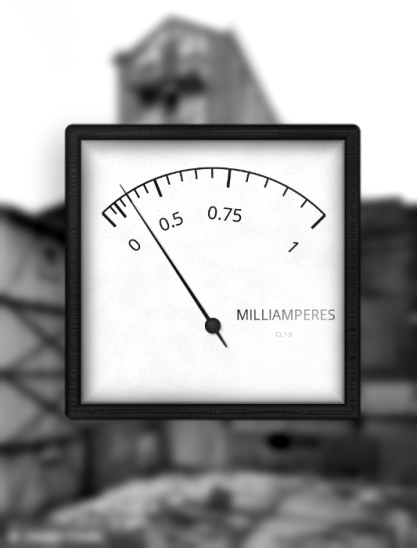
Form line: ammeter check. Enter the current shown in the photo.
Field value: 0.35 mA
